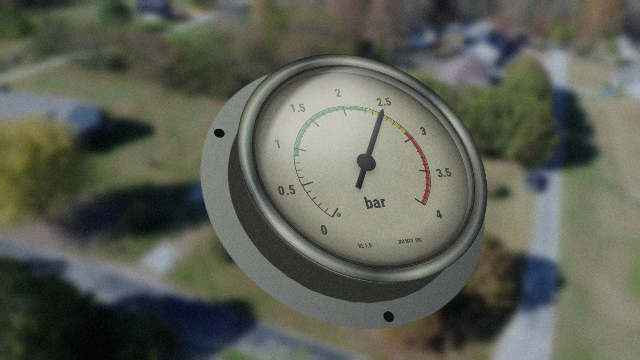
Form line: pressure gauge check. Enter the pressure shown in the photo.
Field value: 2.5 bar
